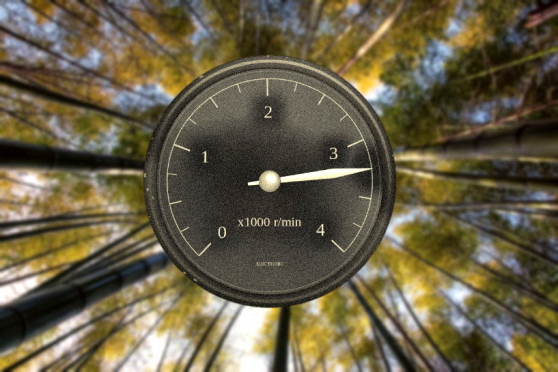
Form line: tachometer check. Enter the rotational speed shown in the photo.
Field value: 3250 rpm
